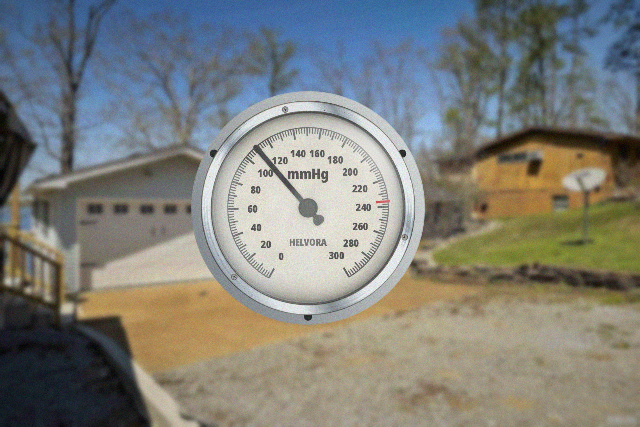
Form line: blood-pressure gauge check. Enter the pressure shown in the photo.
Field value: 110 mmHg
